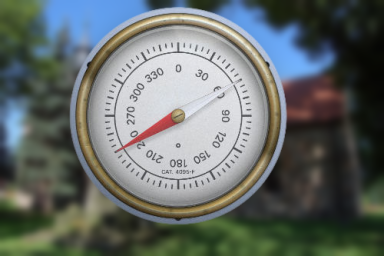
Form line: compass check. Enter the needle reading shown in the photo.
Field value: 240 °
